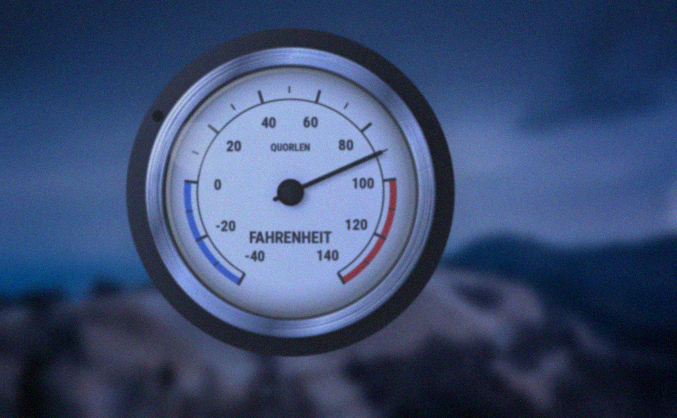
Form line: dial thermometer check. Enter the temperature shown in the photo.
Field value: 90 °F
